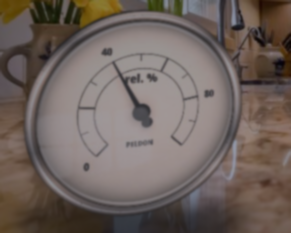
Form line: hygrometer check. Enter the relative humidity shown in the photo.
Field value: 40 %
